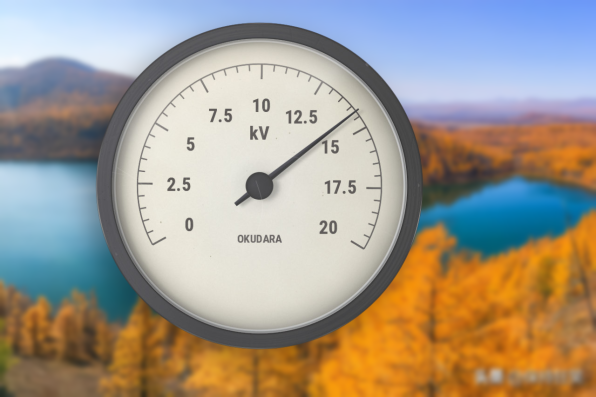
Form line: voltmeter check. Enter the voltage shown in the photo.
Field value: 14.25 kV
